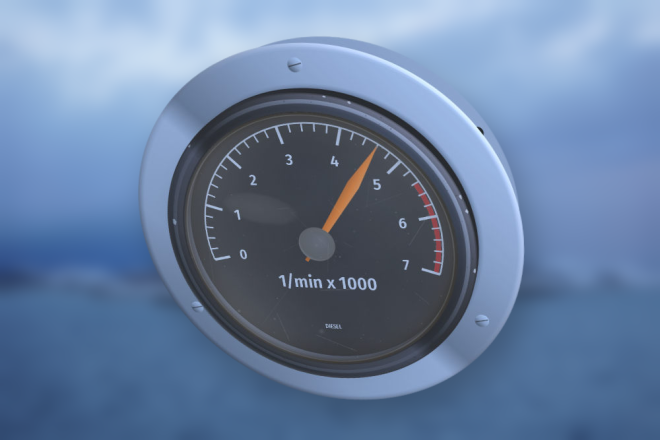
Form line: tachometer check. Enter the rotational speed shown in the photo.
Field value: 4600 rpm
